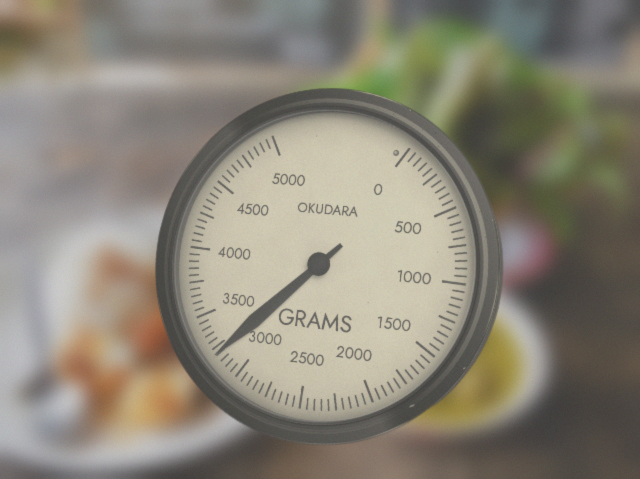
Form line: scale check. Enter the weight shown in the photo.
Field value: 3200 g
